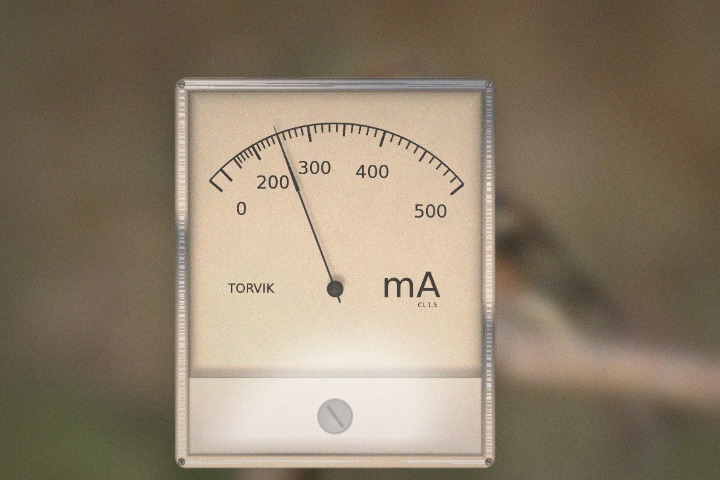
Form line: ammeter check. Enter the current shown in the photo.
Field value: 250 mA
